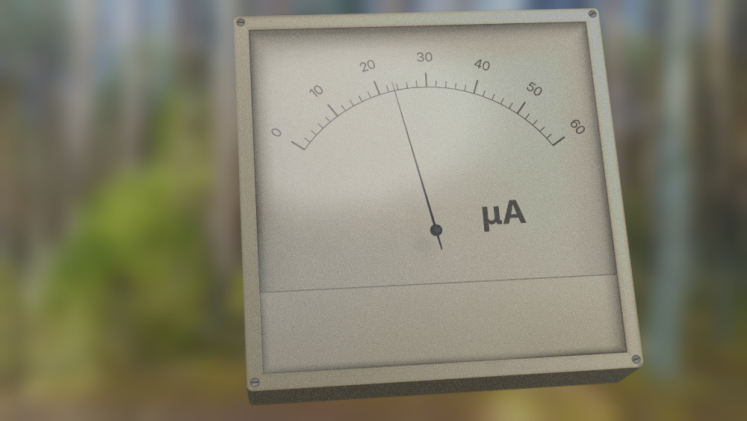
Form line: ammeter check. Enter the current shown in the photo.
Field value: 23 µA
